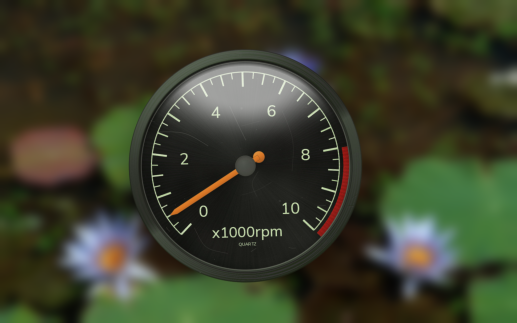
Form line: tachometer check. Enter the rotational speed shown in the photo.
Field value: 500 rpm
